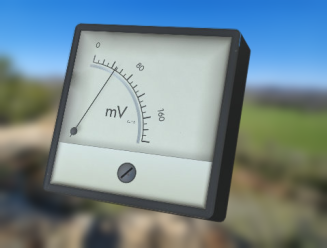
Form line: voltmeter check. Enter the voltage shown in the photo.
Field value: 50 mV
